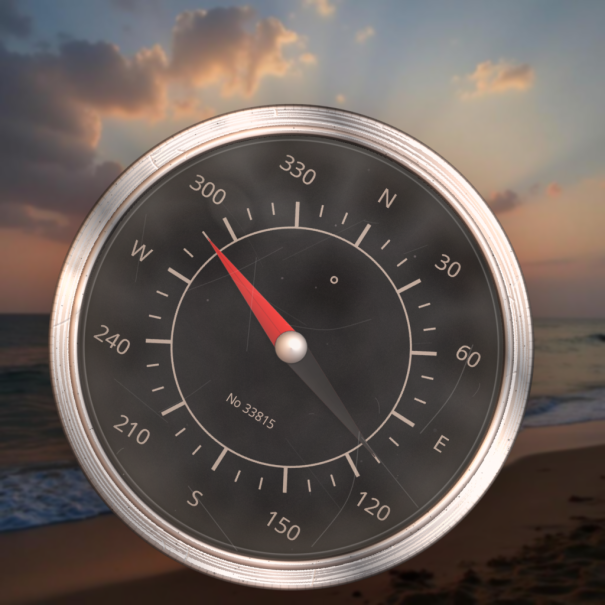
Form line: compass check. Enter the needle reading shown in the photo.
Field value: 290 °
